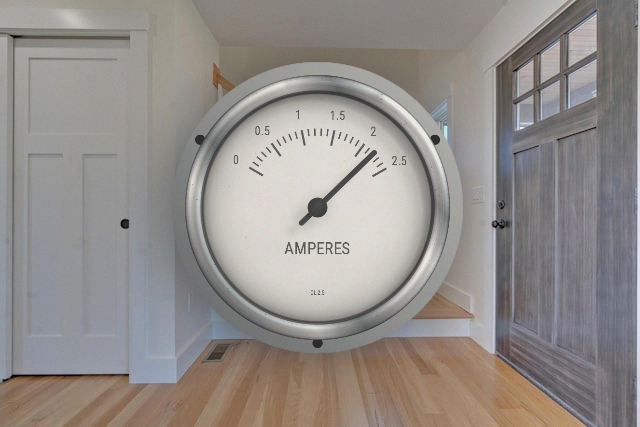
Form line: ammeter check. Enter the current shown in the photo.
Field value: 2.2 A
